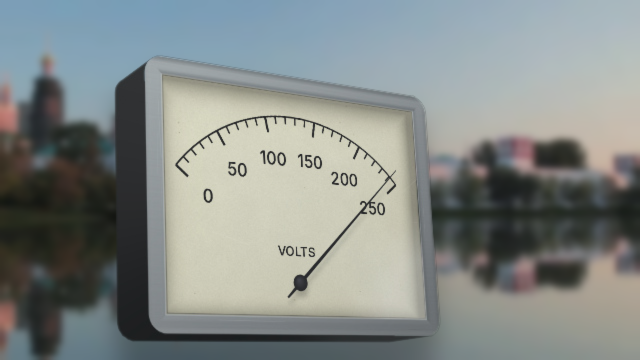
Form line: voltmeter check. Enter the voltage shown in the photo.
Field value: 240 V
